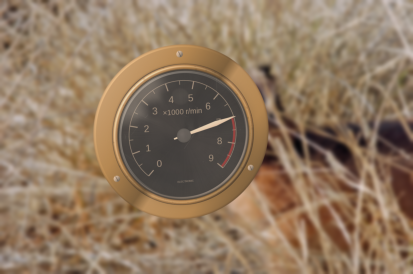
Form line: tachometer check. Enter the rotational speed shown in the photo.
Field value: 7000 rpm
